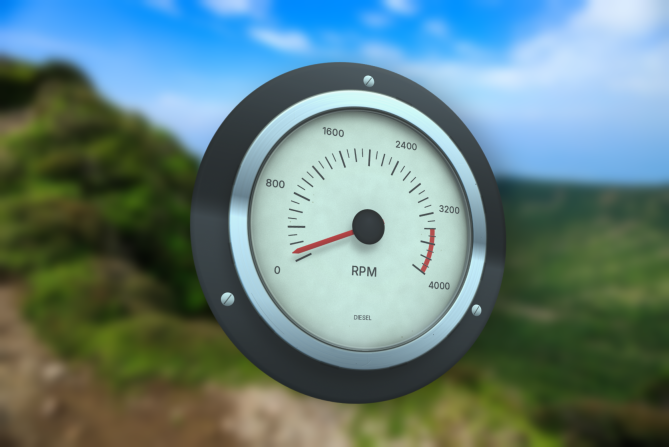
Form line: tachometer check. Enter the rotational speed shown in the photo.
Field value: 100 rpm
